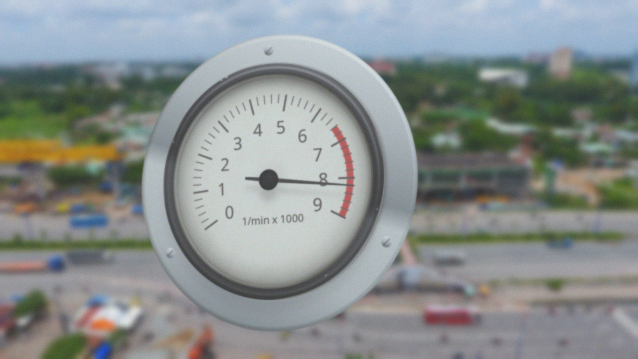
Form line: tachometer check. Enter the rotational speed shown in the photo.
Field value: 8200 rpm
